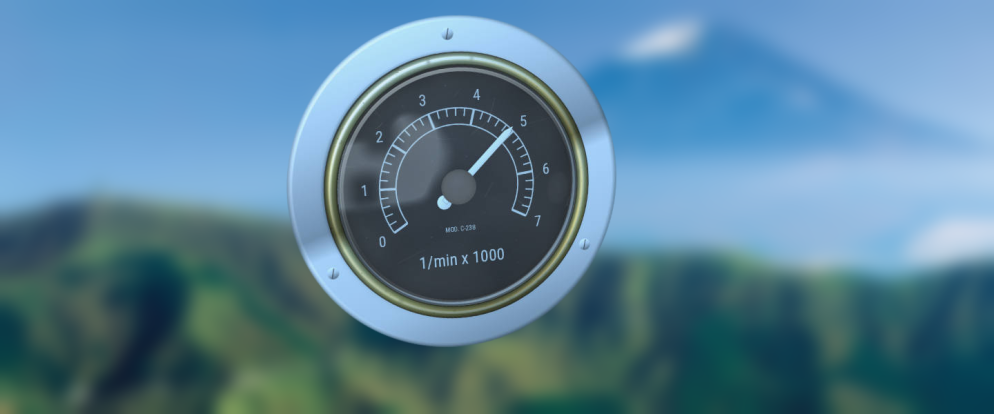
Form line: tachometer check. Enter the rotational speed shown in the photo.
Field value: 4900 rpm
